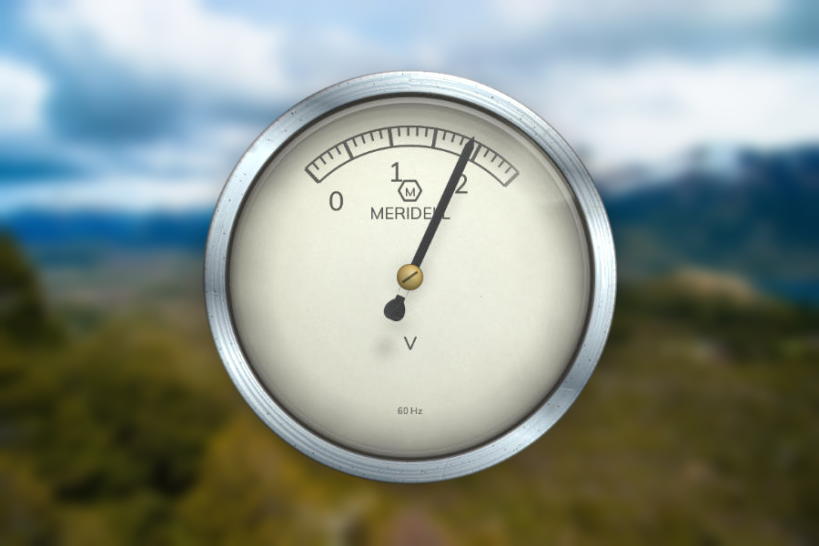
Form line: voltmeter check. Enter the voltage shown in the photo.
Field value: 1.9 V
